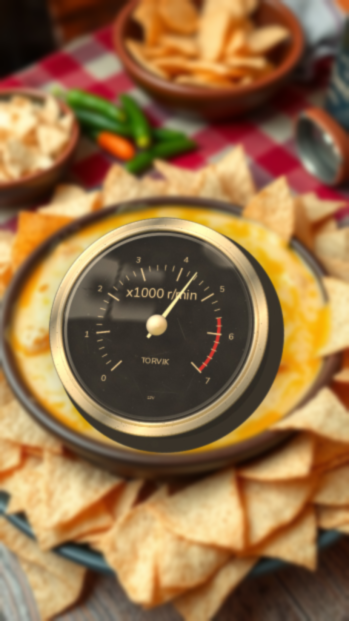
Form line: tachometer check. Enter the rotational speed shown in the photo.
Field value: 4400 rpm
